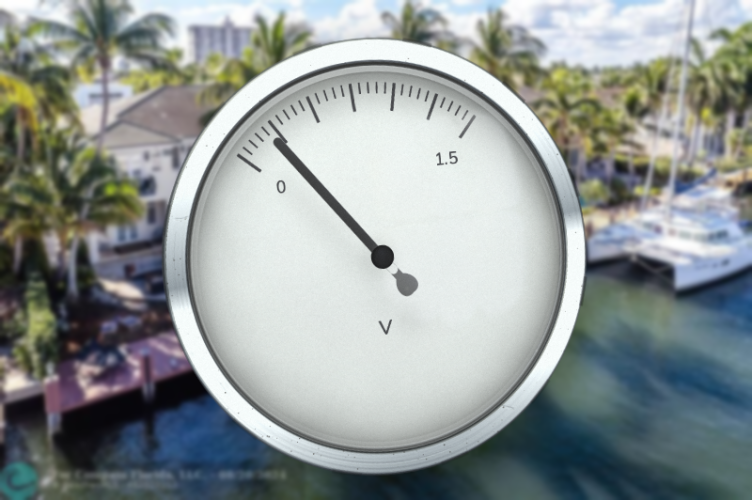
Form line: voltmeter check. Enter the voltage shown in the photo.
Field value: 0.2 V
